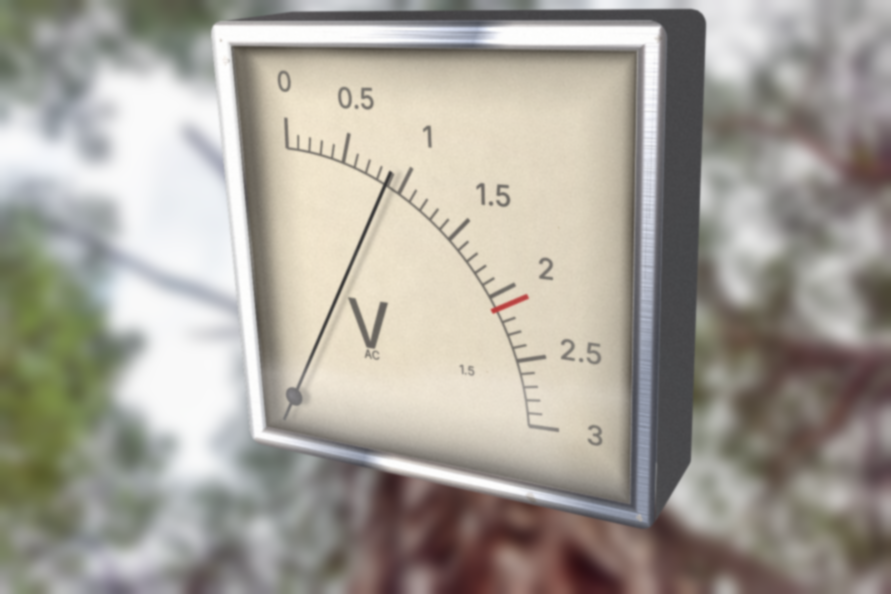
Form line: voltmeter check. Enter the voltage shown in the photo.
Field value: 0.9 V
